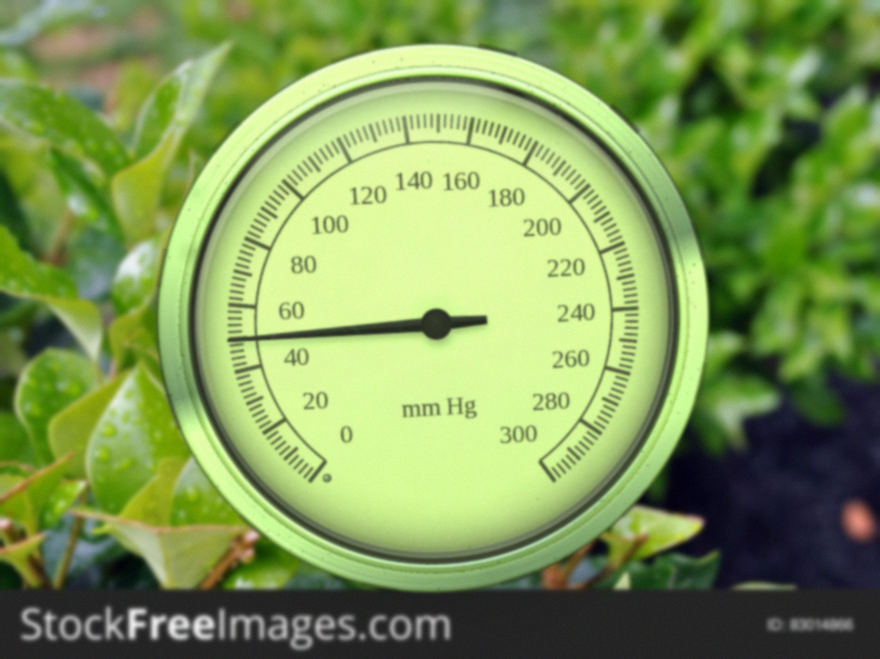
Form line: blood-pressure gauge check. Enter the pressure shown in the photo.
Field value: 50 mmHg
